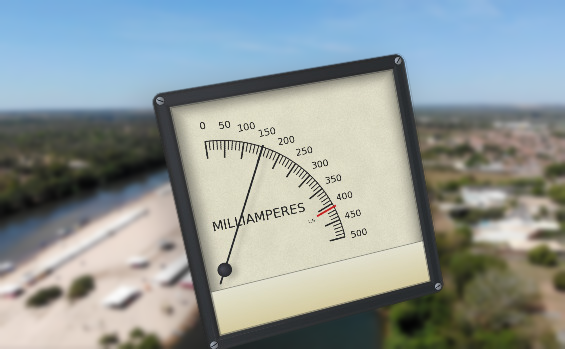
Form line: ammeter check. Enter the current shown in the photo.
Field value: 150 mA
